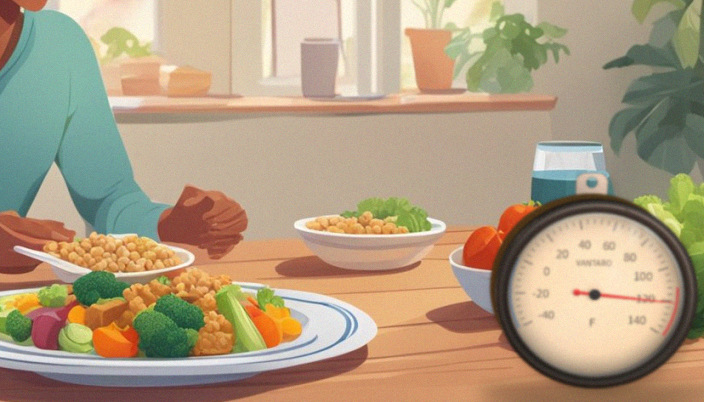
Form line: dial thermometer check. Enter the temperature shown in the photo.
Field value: 120 °F
